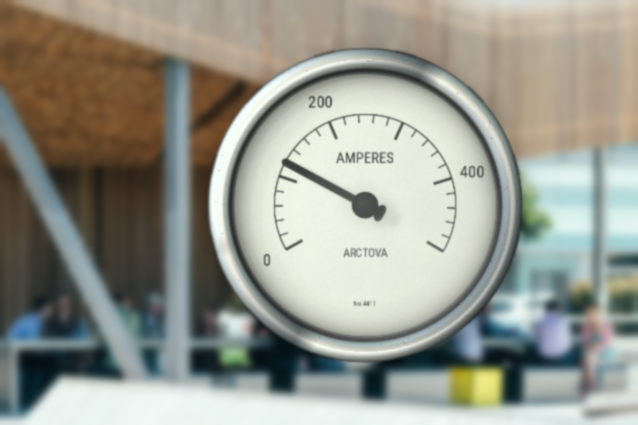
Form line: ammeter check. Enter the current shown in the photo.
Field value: 120 A
